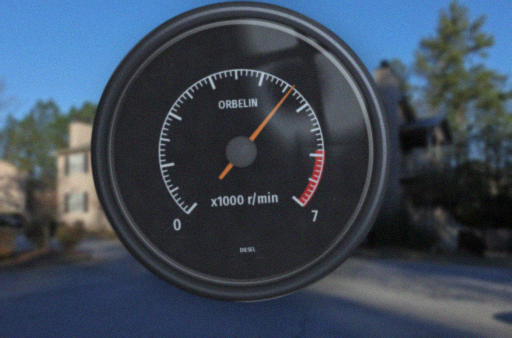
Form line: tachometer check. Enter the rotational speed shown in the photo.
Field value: 4600 rpm
